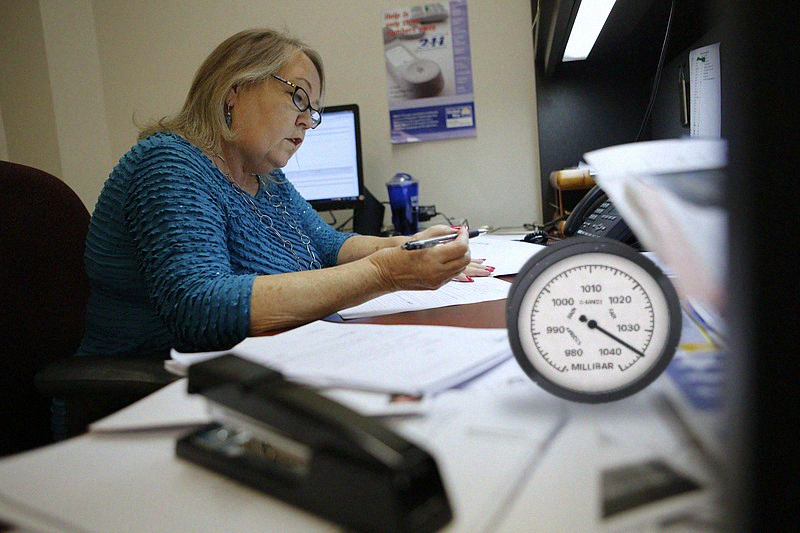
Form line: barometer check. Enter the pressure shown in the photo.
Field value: 1035 mbar
